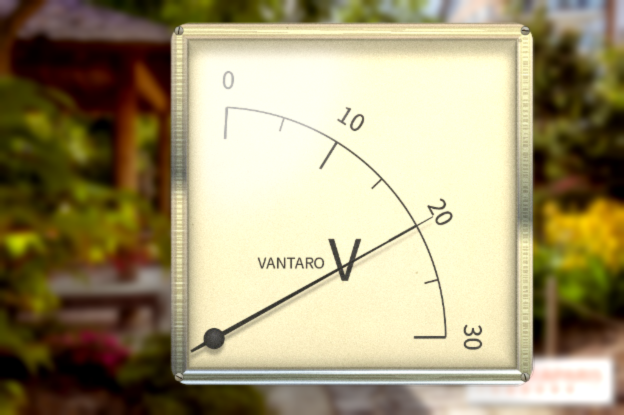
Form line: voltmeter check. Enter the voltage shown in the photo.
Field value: 20 V
